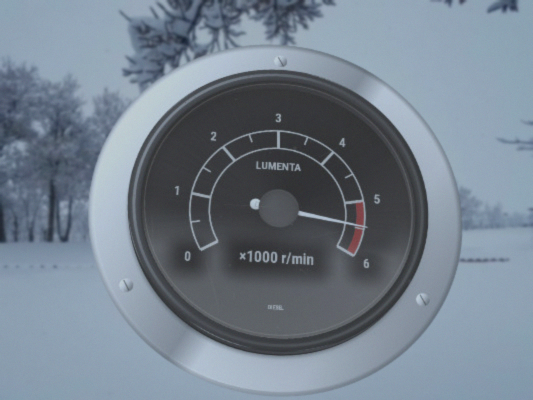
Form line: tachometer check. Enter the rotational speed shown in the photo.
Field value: 5500 rpm
